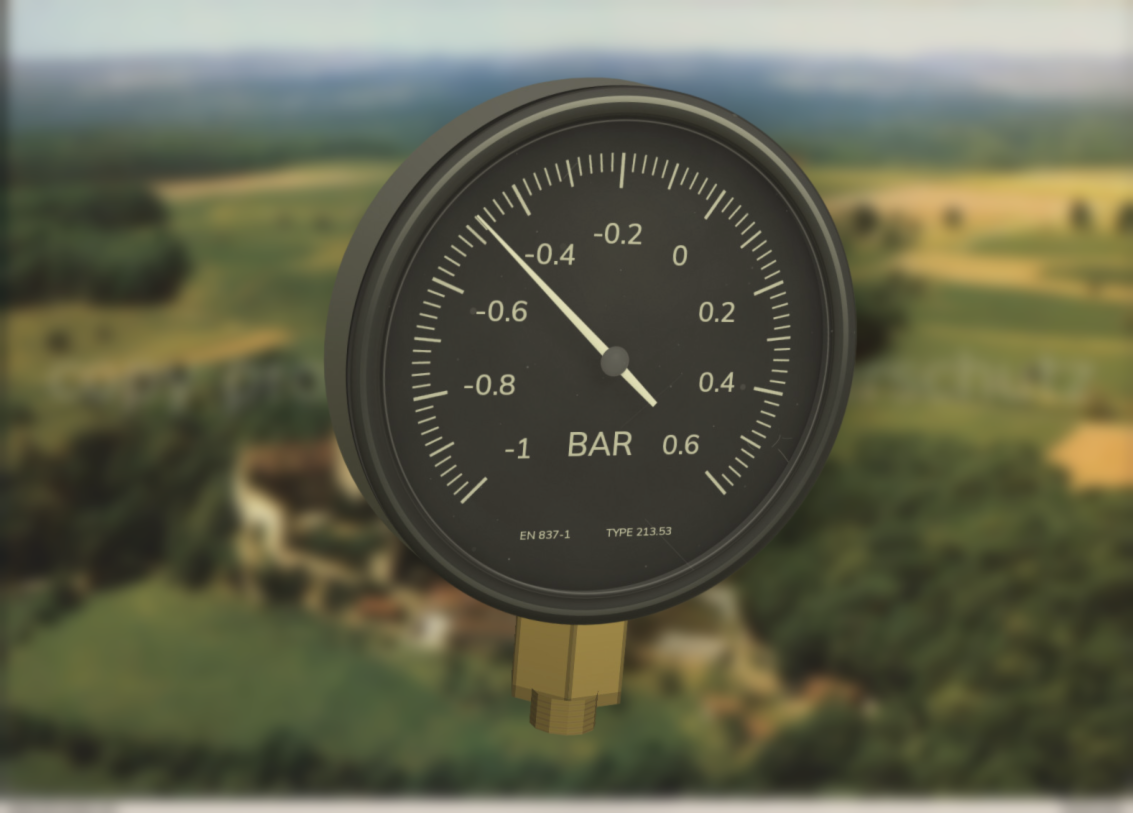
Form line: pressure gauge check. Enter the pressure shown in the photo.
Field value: -0.48 bar
